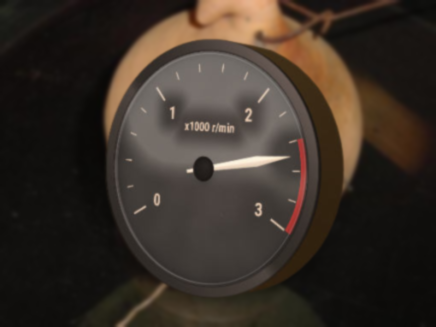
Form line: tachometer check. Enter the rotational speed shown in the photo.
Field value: 2500 rpm
